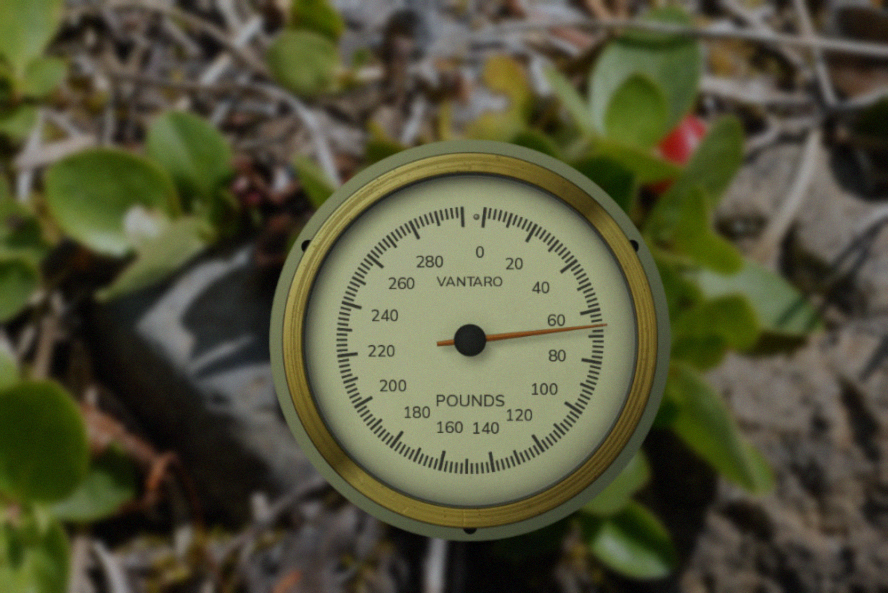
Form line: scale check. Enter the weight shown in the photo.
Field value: 66 lb
